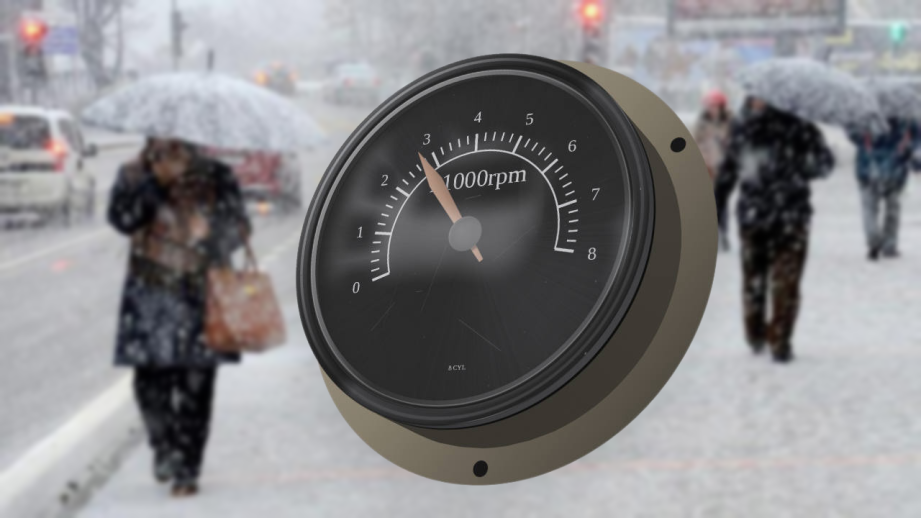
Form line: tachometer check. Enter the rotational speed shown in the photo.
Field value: 2800 rpm
